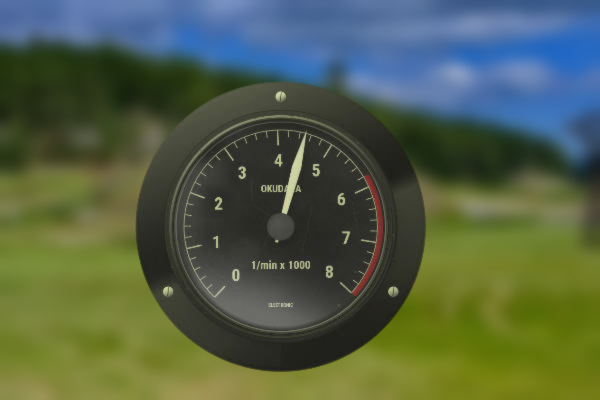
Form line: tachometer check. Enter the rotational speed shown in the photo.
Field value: 4500 rpm
